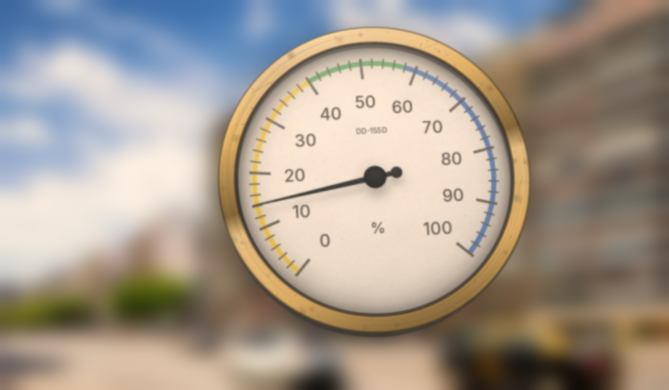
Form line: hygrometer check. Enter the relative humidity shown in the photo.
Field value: 14 %
